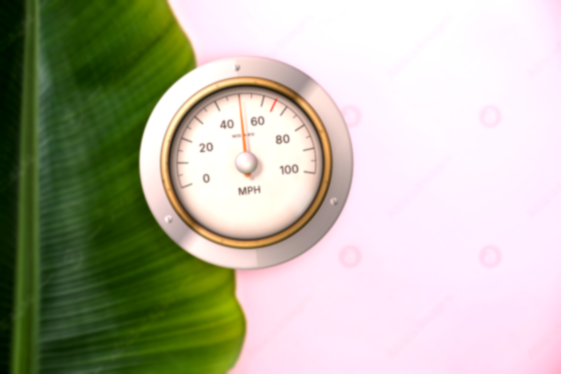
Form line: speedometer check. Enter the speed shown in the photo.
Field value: 50 mph
